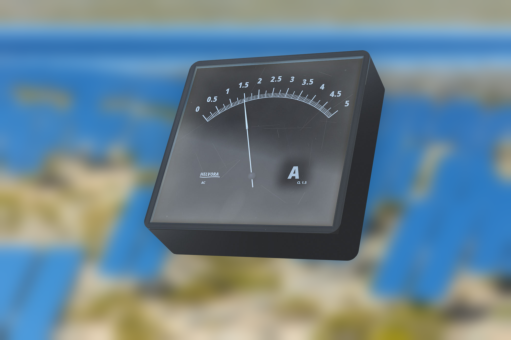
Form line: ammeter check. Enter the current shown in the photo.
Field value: 1.5 A
